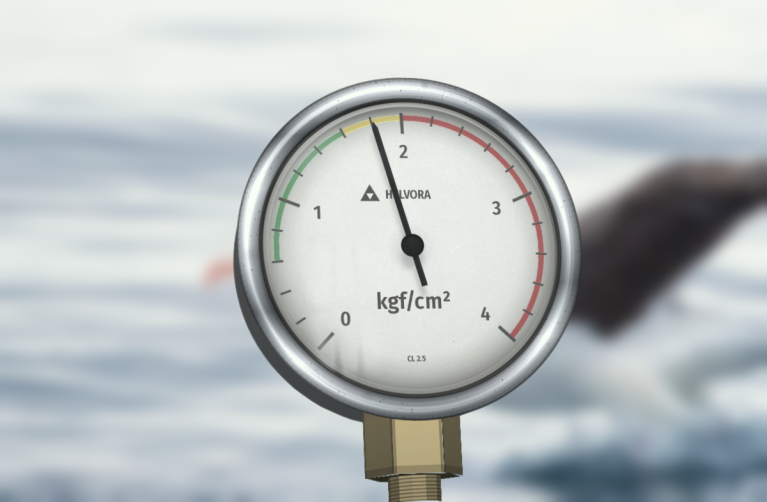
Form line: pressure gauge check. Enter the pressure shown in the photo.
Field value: 1.8 kg/cm²
